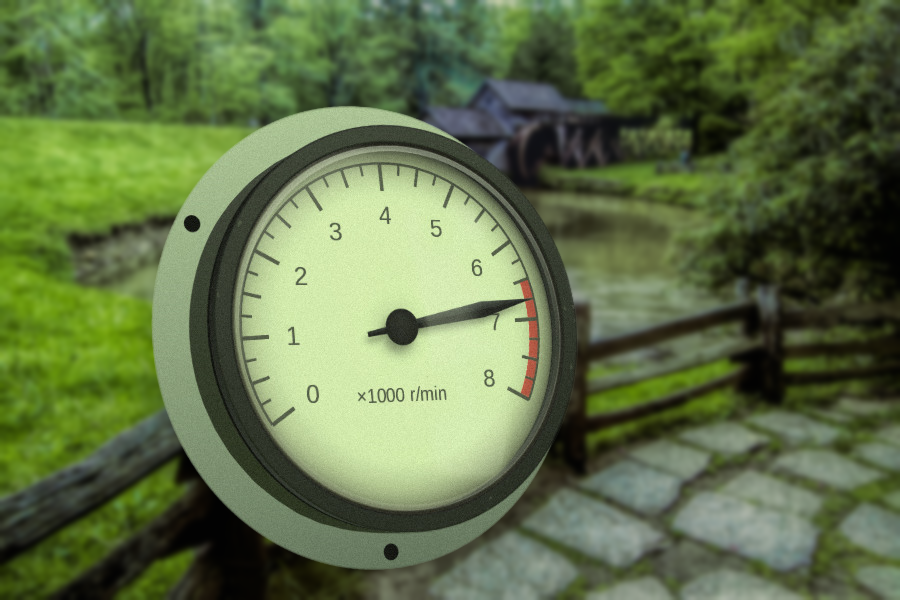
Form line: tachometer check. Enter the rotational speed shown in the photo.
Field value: 6750 rpm
